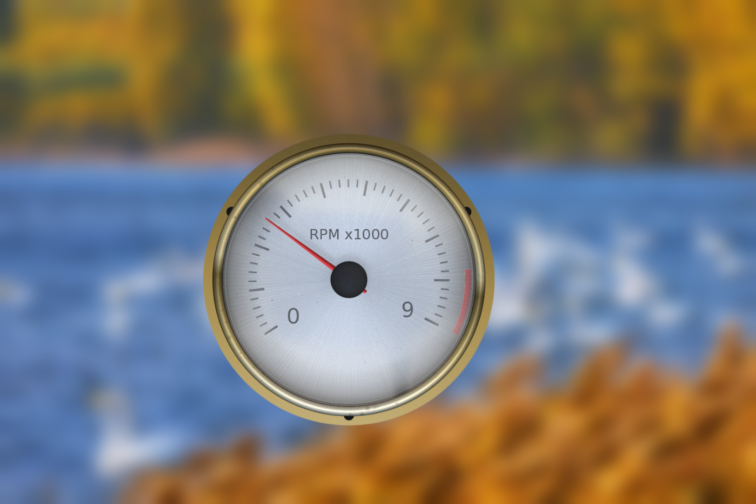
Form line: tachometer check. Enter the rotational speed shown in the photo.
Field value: 2600 rpm
